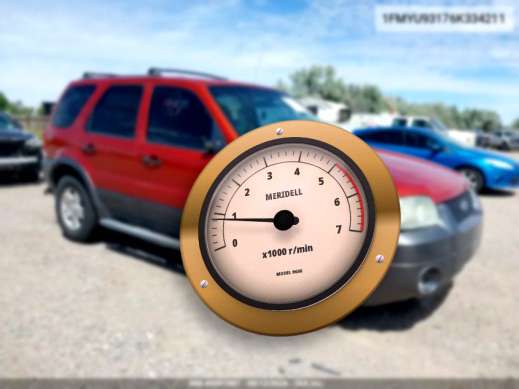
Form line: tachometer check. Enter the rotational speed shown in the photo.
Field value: 800 rpm
